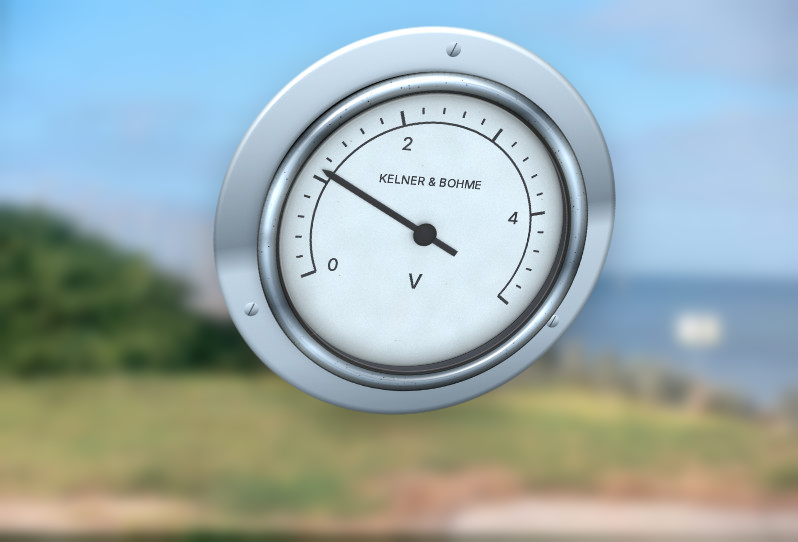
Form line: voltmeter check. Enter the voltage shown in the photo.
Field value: 1.1 V
